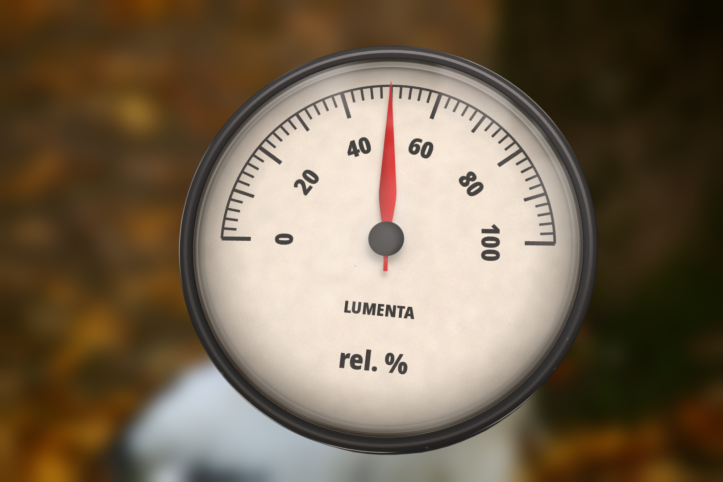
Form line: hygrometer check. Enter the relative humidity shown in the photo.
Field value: 50 %
